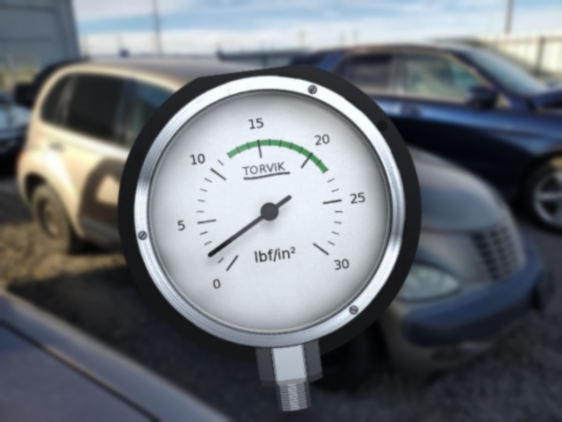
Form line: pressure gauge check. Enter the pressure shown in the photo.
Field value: 2 psi
